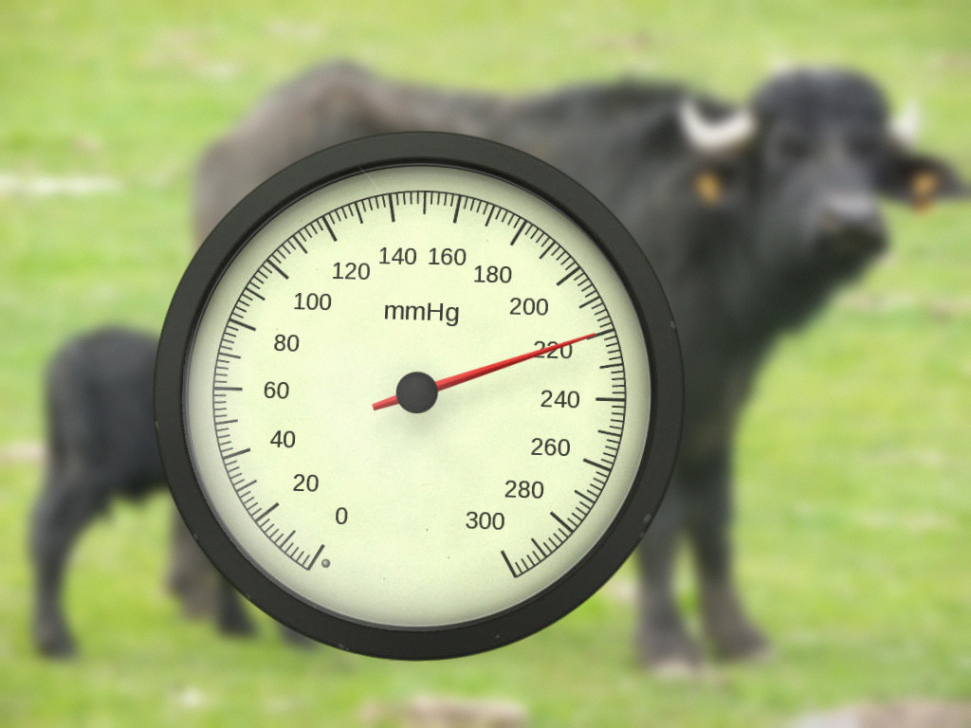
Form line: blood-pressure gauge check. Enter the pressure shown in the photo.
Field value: 220 mmHg
